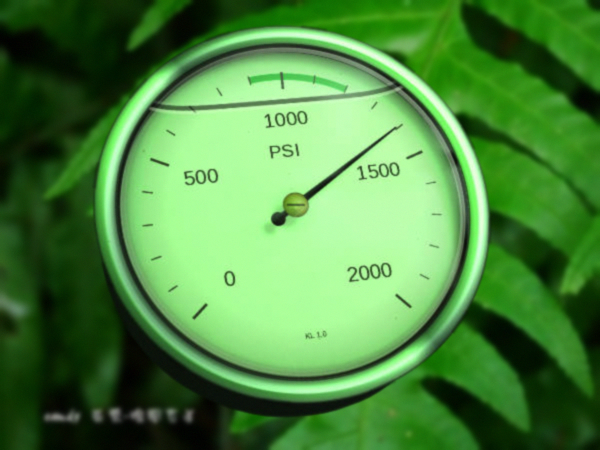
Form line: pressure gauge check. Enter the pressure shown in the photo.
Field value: 1400 psi
